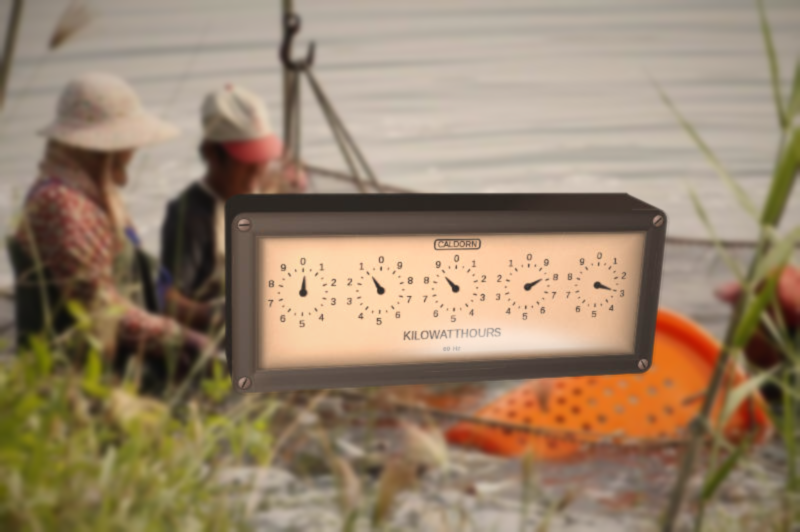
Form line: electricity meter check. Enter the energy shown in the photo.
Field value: 883 kWh
